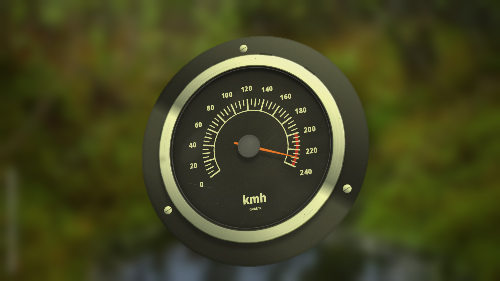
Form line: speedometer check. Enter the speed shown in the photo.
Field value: 230 km/h
